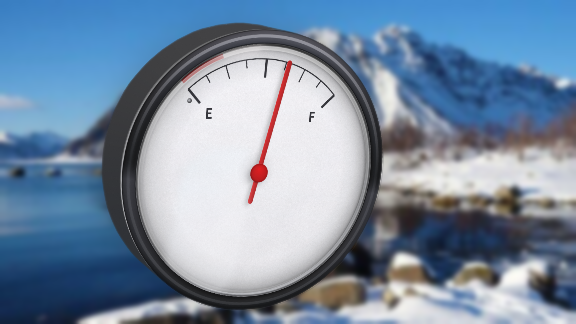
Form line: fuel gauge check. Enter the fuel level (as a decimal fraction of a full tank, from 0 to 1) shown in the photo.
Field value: 0.625
